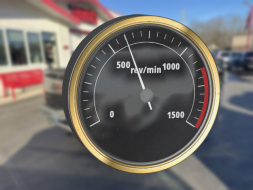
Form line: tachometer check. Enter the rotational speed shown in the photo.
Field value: 600 rpm
